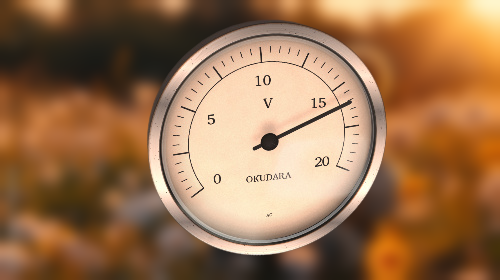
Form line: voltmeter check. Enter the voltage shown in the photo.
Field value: 16 V
